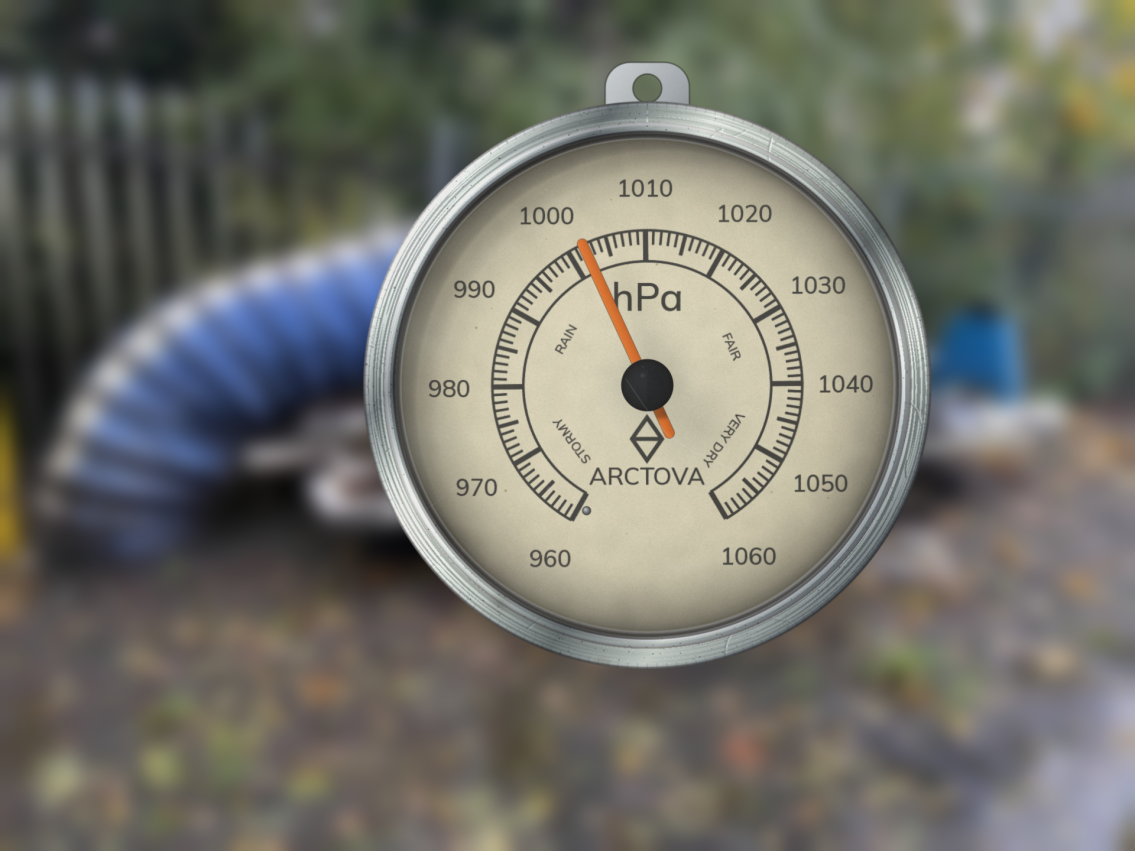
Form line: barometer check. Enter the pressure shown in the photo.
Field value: 1002 hPa
